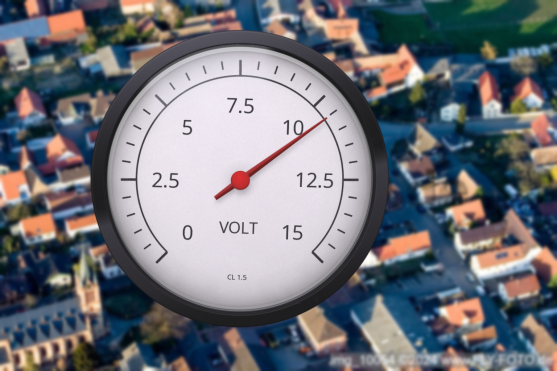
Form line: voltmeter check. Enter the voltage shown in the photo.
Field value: 10.5 V
